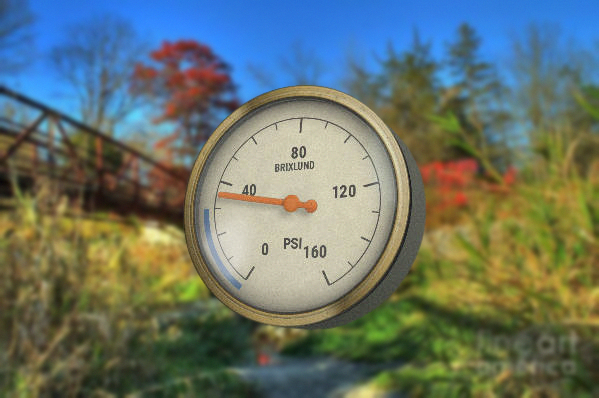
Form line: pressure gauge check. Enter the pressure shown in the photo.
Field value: 35 psi
